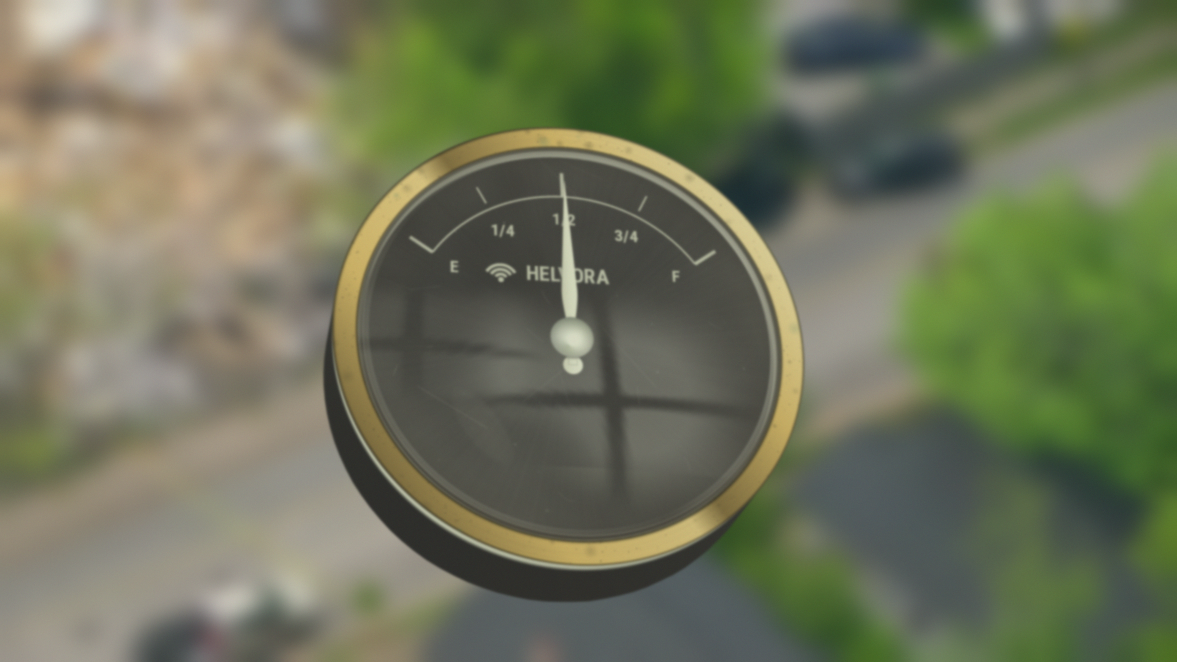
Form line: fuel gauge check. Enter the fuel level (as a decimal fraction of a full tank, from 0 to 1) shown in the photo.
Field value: 0.5
